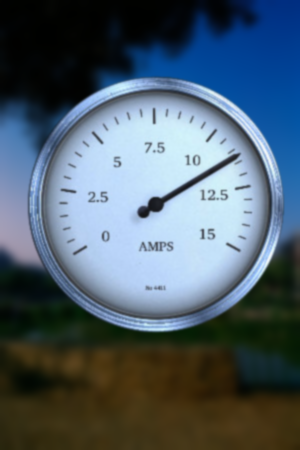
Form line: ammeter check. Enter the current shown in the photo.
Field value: 11.25 A
